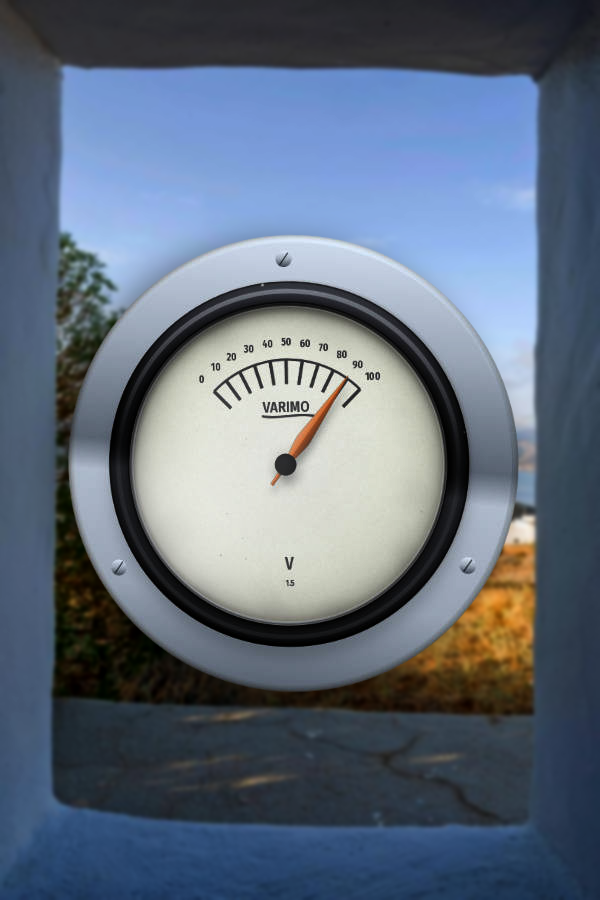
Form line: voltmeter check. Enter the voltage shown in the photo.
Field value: 90 V
